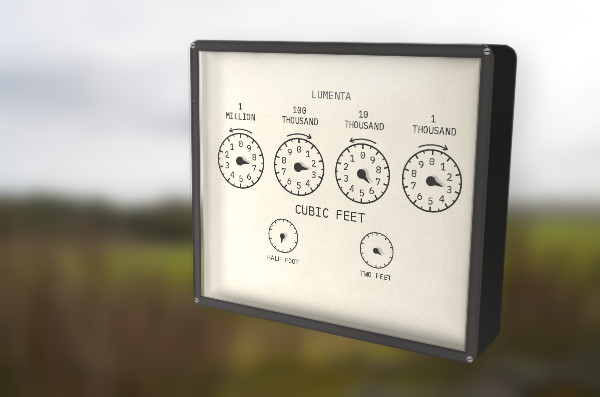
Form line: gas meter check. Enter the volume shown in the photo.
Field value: 726300 ft³
